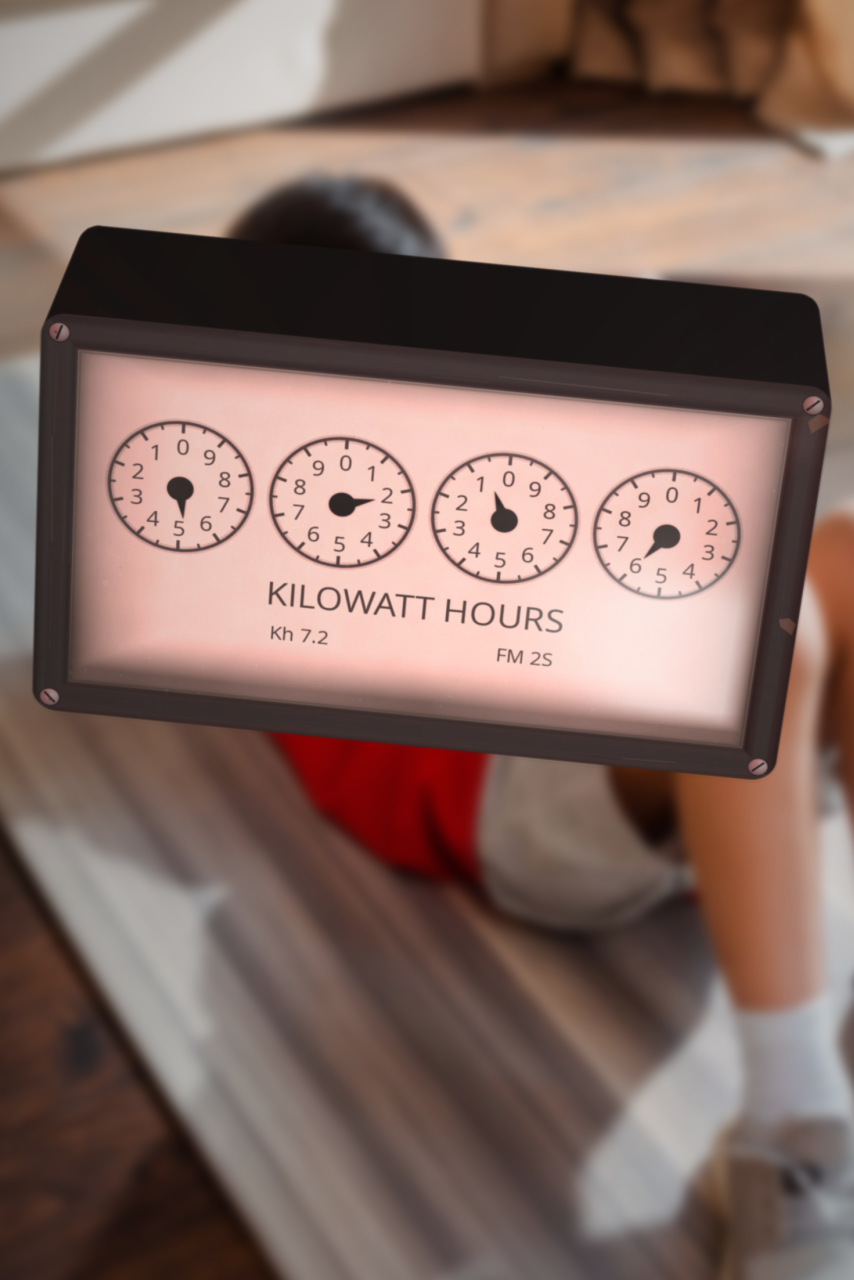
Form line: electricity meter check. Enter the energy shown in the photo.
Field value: 5206 kWh
